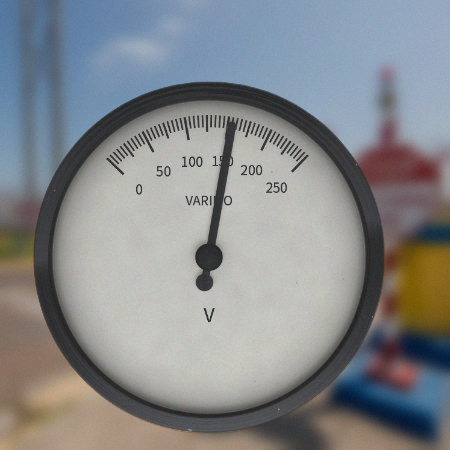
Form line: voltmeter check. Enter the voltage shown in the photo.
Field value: 155 V
